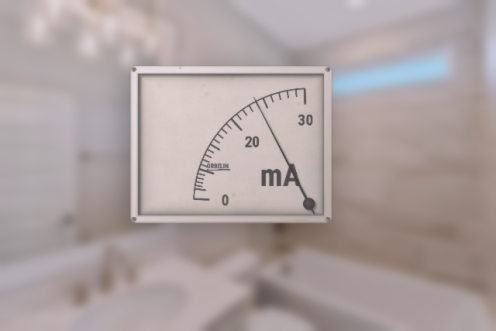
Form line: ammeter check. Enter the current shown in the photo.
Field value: 24 mA
